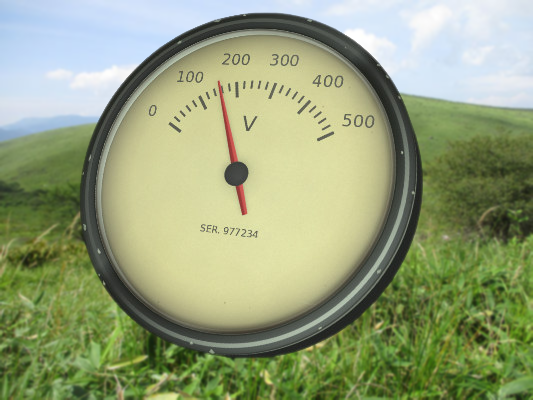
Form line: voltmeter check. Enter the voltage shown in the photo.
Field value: 160 V
